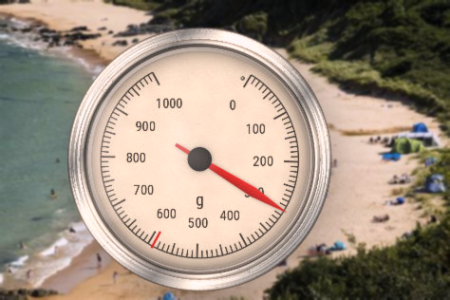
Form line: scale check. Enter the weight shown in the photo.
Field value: 300 g
